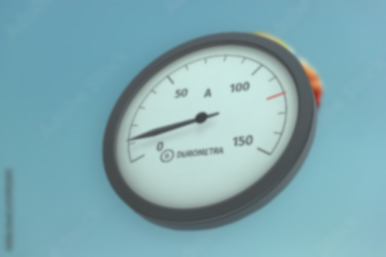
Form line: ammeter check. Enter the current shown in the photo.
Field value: 10 A
